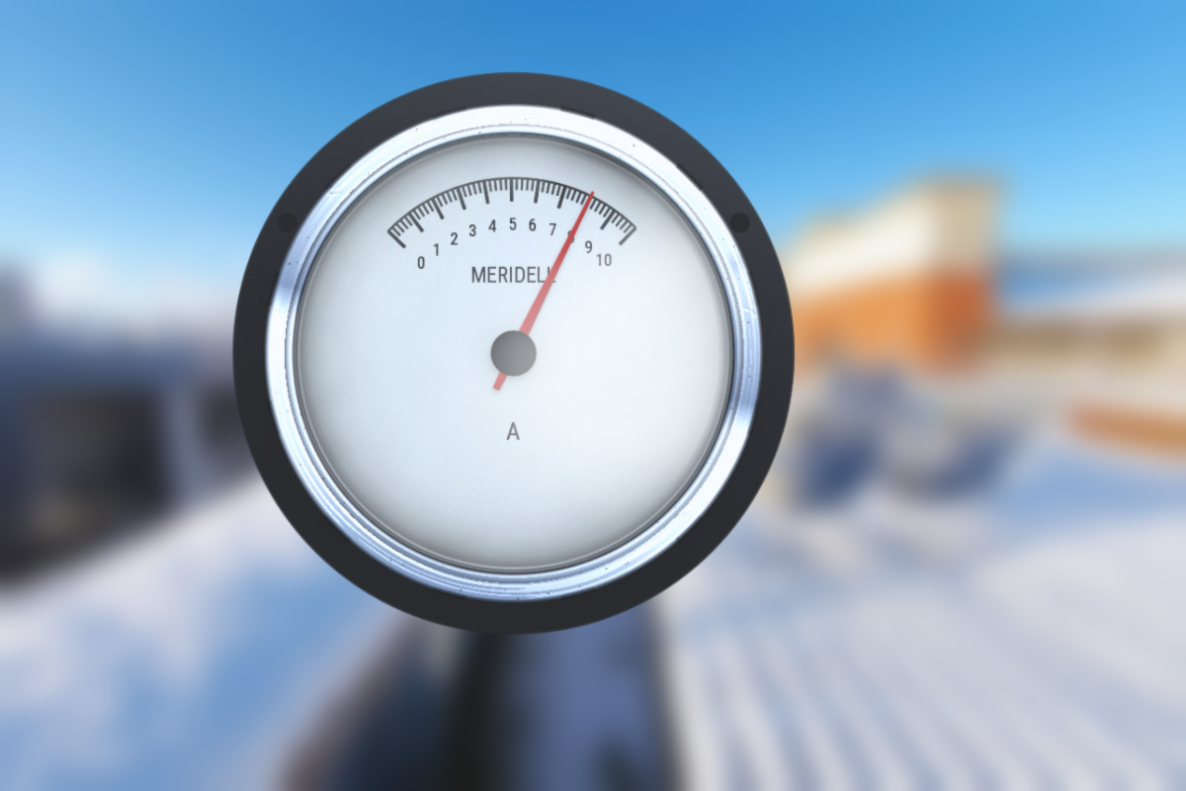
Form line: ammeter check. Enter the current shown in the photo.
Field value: 8 A
